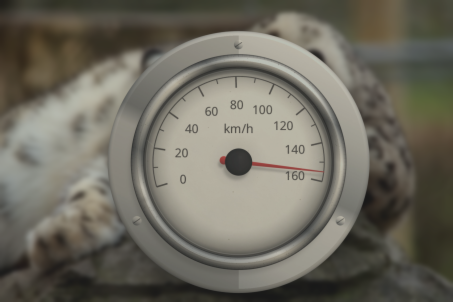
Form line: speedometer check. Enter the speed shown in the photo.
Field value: 155 km/h
